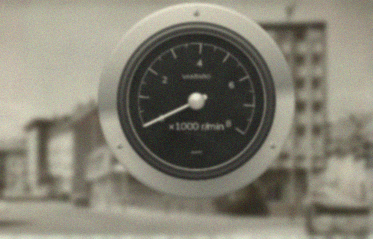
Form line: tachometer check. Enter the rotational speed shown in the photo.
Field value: 0 rpm
